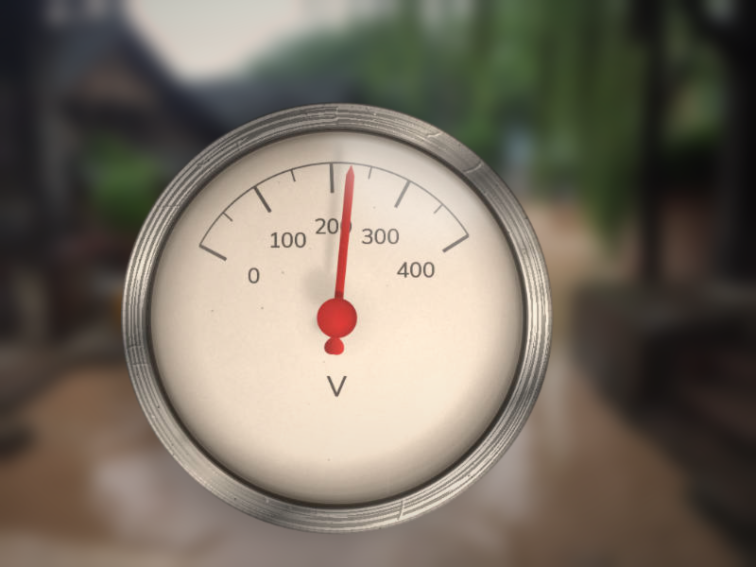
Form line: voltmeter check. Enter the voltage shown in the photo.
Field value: 225 V
